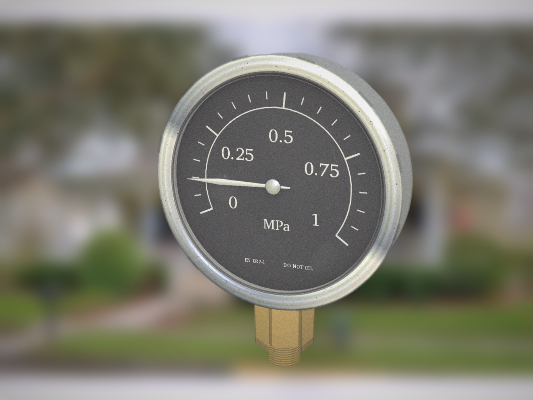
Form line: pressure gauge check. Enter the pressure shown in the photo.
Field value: 0.1 MPa
